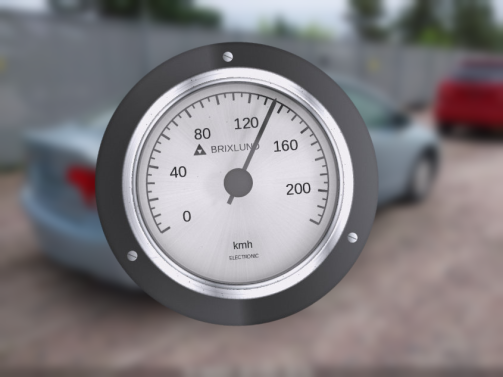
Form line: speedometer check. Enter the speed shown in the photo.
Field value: 135 km/h
